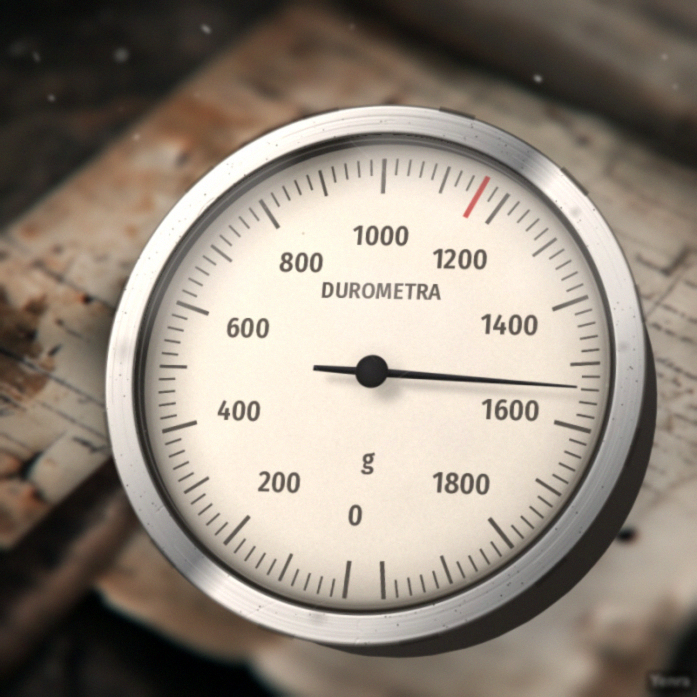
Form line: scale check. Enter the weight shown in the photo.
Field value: 1540 g
